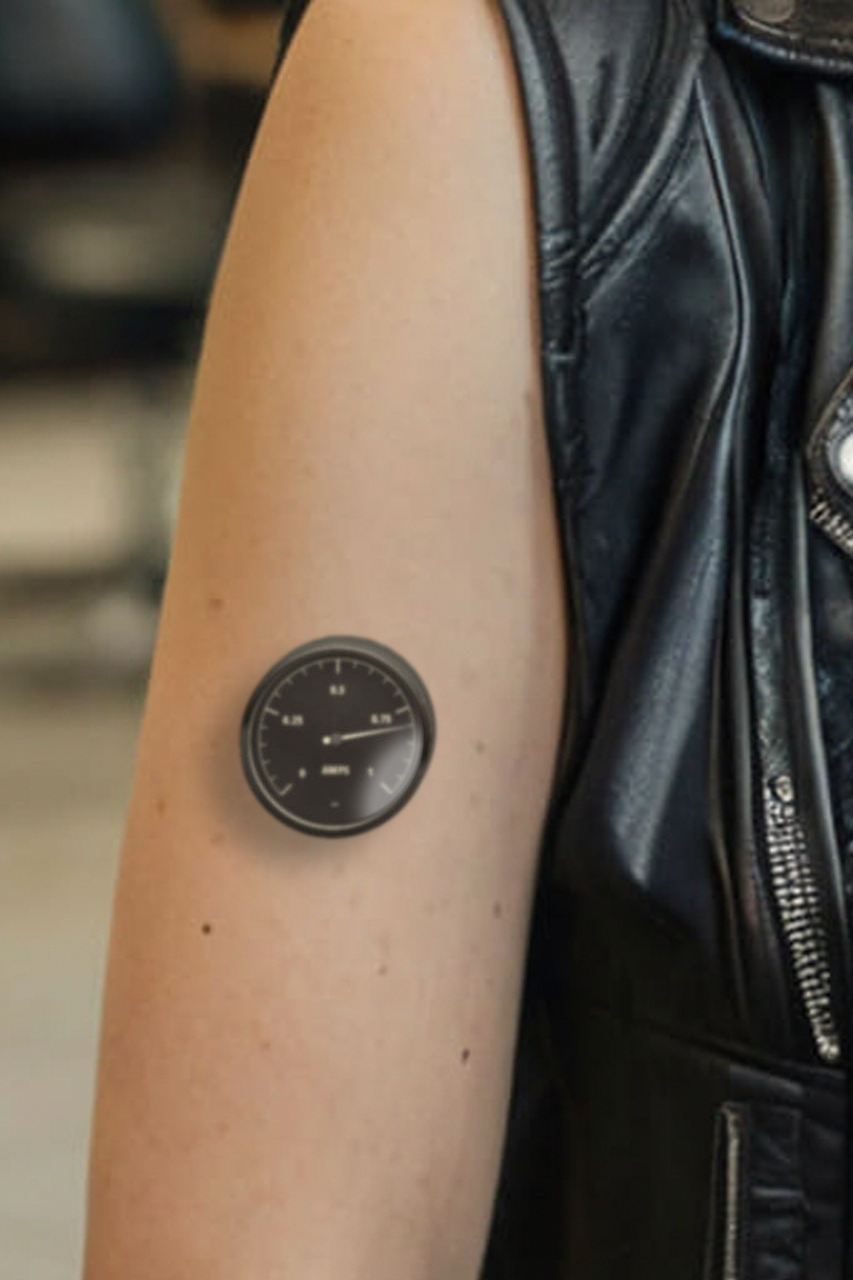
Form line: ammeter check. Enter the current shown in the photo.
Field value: 0.8 A
